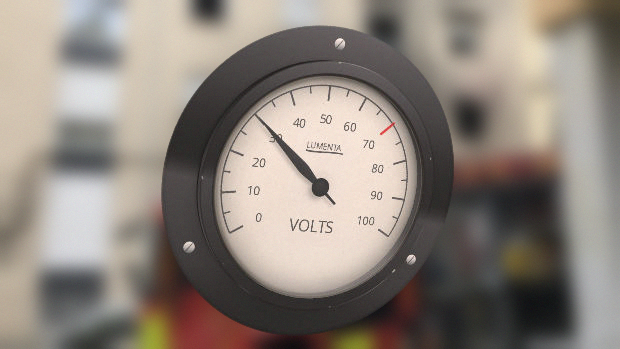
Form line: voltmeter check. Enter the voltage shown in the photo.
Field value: 30 V
